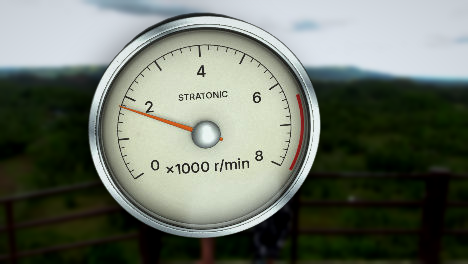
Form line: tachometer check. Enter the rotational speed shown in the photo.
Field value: 1800 rpm
